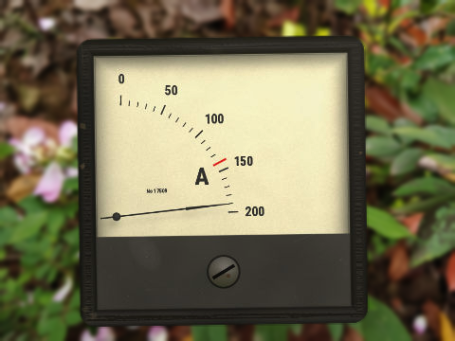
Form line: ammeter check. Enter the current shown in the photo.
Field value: 190 A
